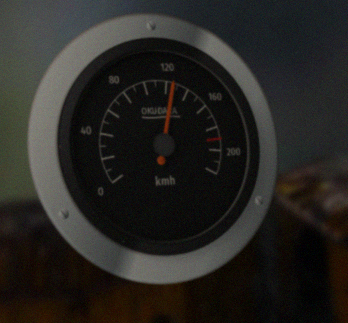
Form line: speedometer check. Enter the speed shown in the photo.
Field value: 125 km/h
